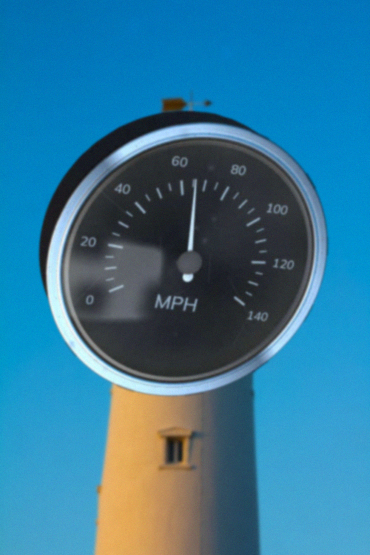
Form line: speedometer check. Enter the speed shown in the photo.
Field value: 65 mph
